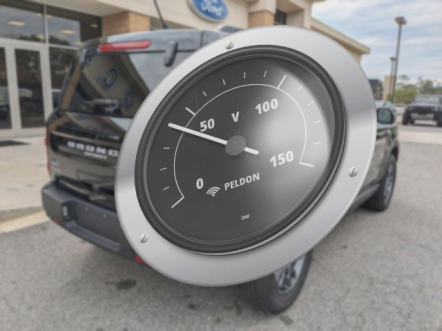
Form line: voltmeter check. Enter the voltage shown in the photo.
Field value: 40 V
